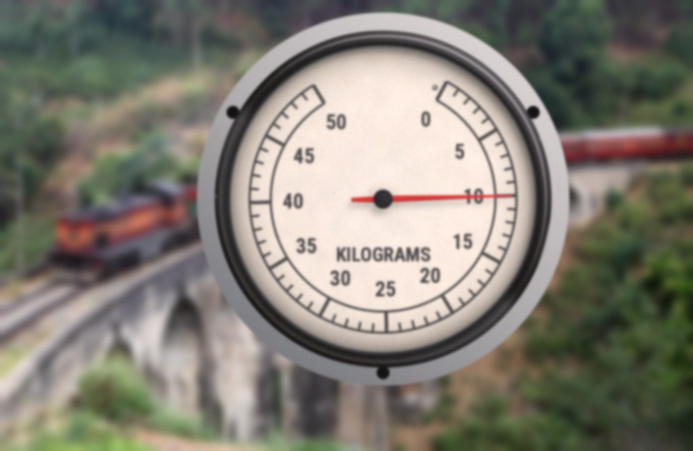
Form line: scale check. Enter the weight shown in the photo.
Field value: 10 kg
